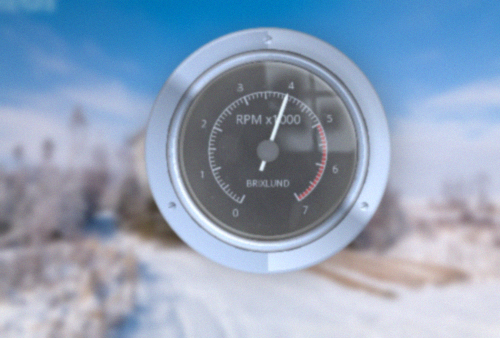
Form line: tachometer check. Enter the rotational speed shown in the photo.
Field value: 4000 rpm
